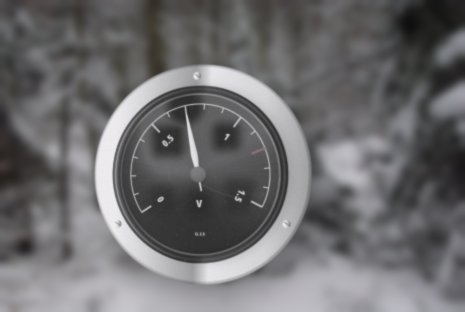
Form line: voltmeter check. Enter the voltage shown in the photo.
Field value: 0.7 V
